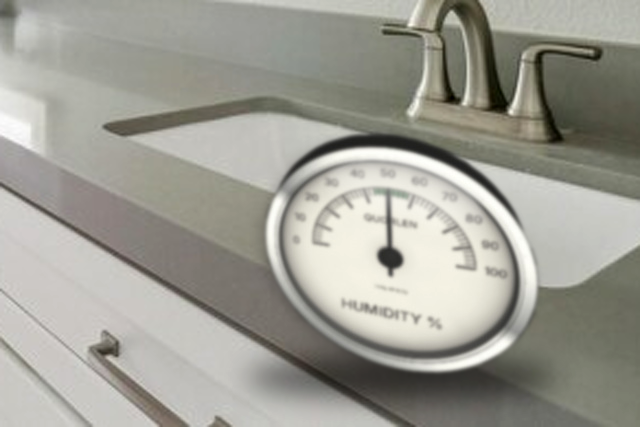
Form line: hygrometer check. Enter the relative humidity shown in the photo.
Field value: 50 %
